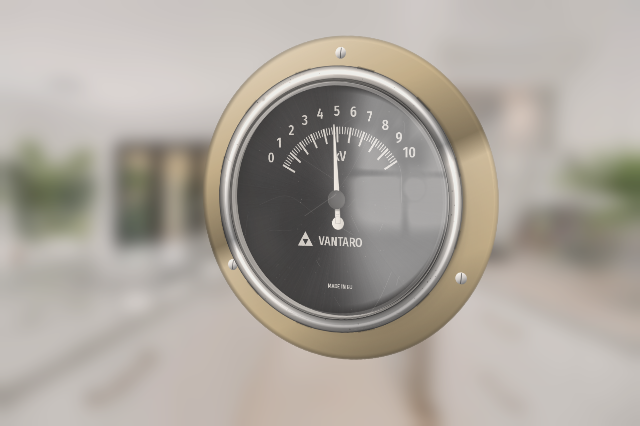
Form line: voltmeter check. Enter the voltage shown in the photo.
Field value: 5 kV
